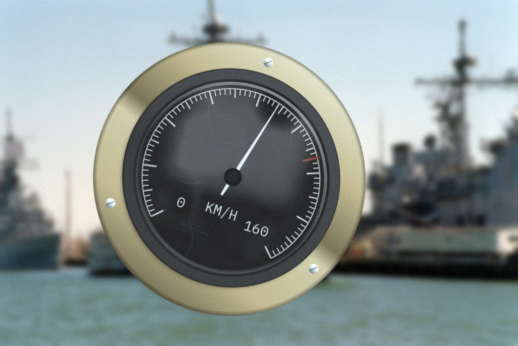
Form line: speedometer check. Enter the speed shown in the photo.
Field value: 88 km/h
